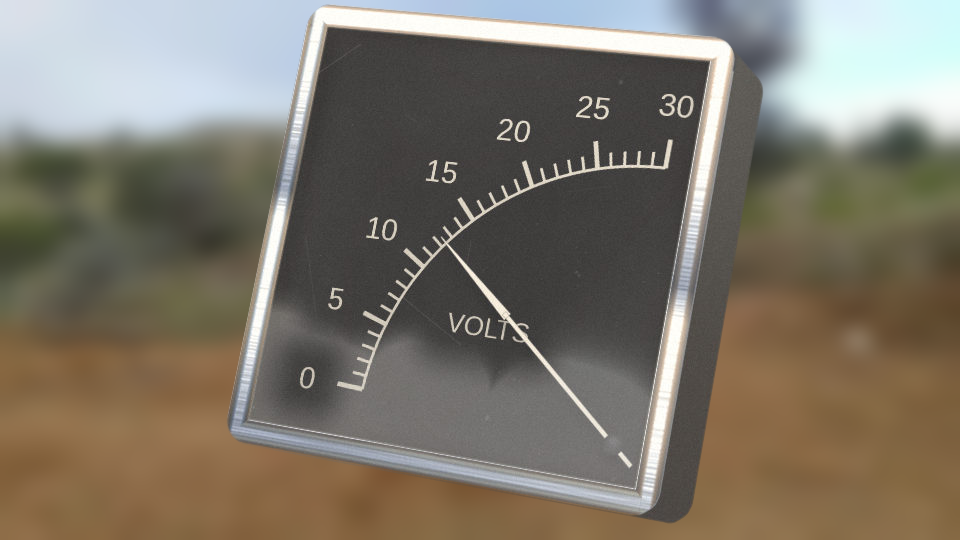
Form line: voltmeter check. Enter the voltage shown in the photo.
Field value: 12.5 V
